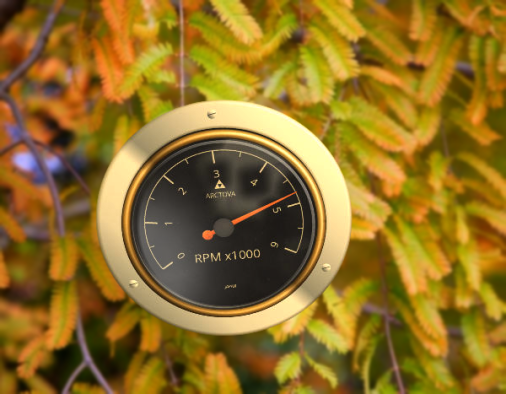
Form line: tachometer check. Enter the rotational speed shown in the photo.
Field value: 4750 rpm
